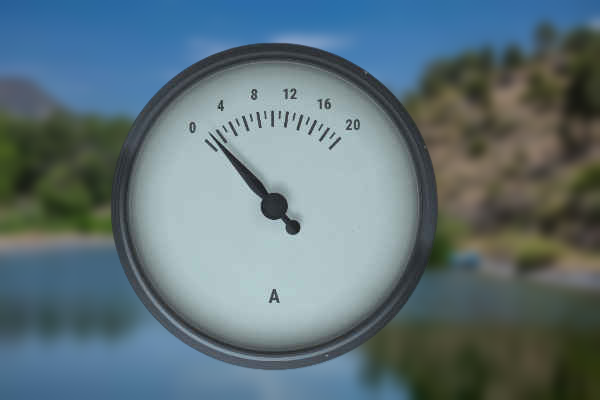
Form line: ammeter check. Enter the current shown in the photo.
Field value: 1 A
